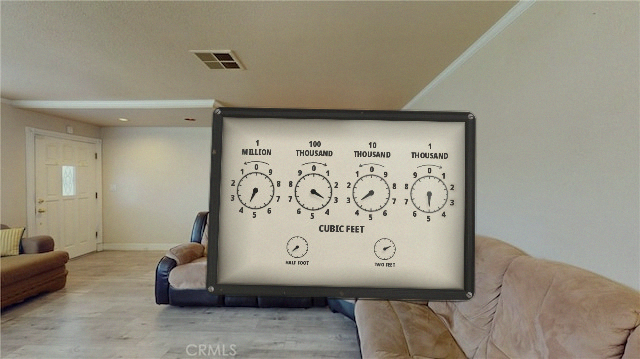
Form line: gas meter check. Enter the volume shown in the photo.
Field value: 433500 ft³
